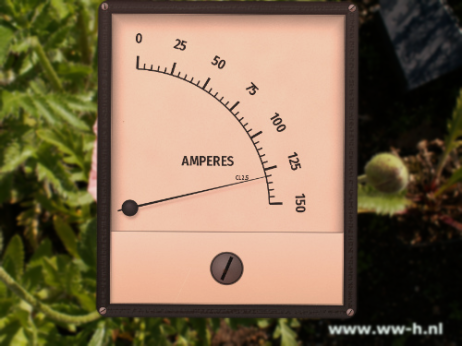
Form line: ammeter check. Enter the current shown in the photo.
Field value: 130 A
